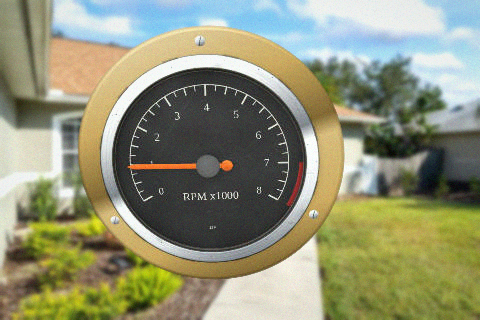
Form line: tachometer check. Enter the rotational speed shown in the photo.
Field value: 1000 rpm
